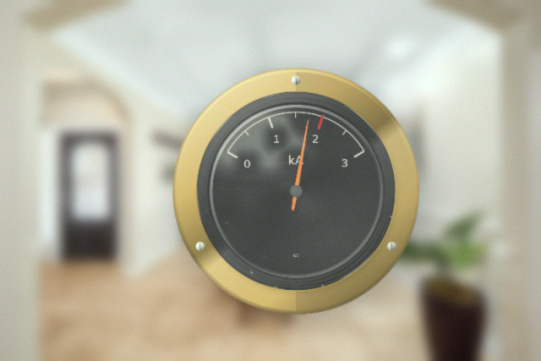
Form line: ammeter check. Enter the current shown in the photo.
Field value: 1.75 kA
